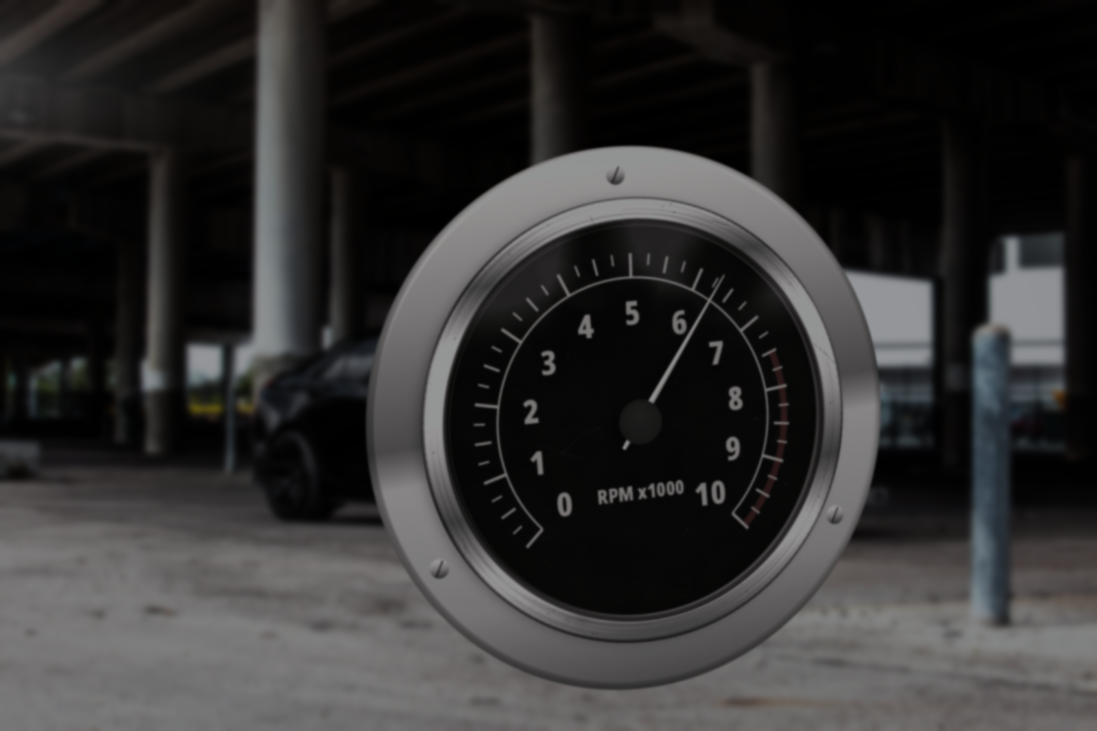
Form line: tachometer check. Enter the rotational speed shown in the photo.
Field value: 6250 rpm
